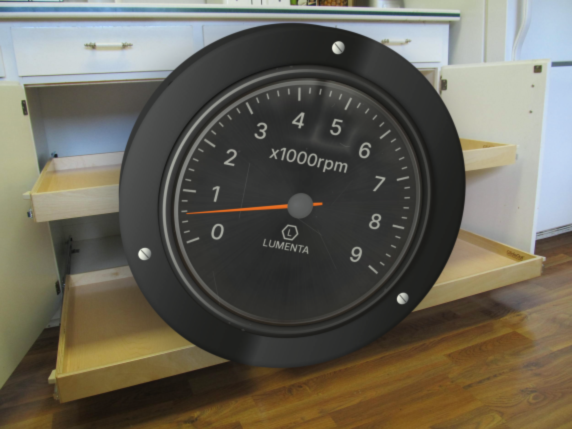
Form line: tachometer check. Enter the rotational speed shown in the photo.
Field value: 600 rpm
